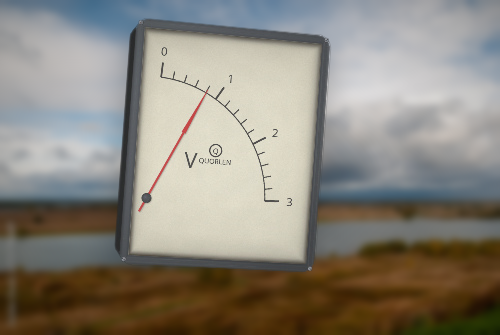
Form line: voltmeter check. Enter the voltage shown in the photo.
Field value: 0.8 V
